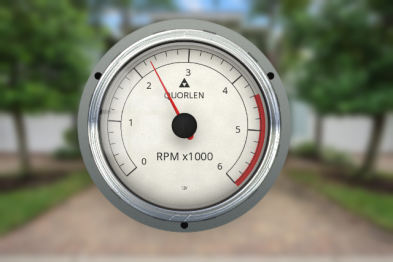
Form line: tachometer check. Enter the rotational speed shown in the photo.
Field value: 2300 rpm
